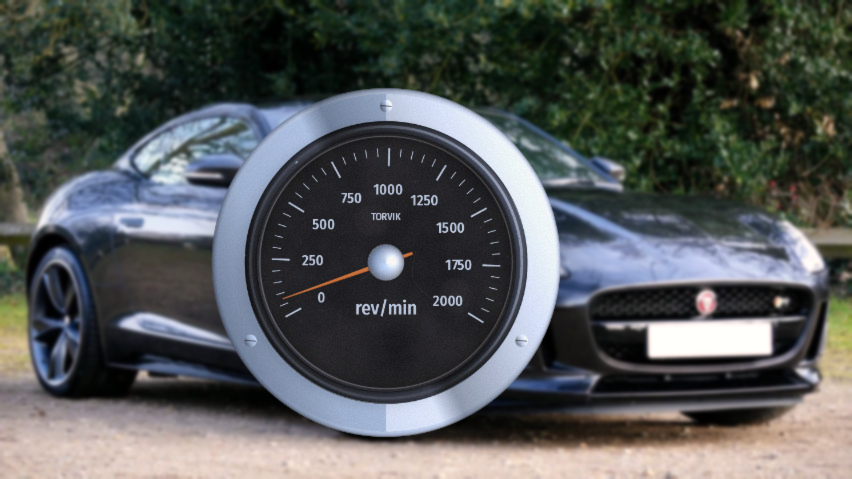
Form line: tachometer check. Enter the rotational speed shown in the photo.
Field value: 75 rpm
